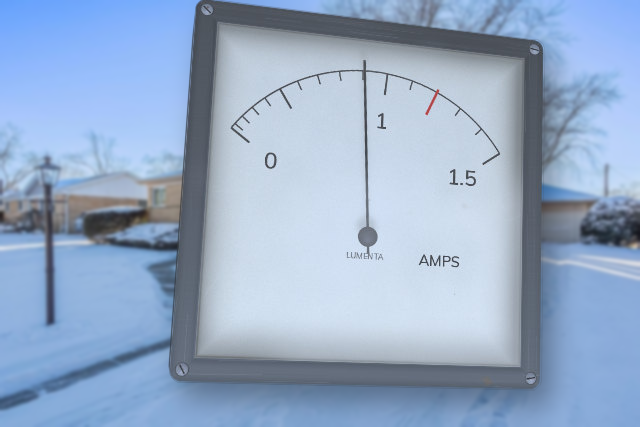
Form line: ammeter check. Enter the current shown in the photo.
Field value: 0.9 A
